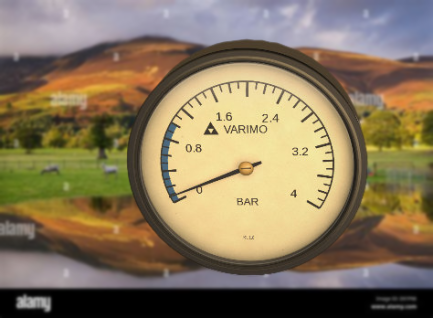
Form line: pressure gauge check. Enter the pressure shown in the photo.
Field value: 0.1 bar
